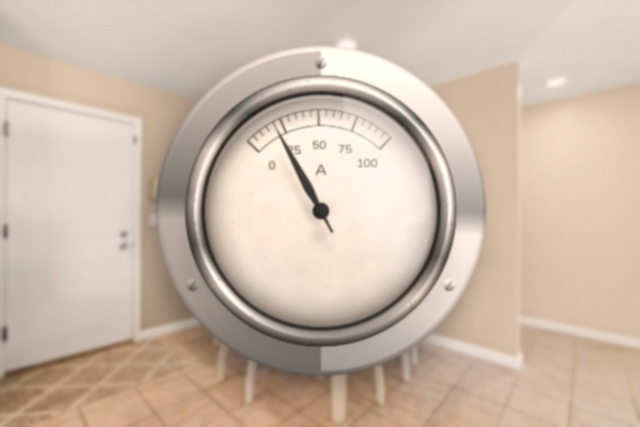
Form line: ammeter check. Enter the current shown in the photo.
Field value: 20 A
